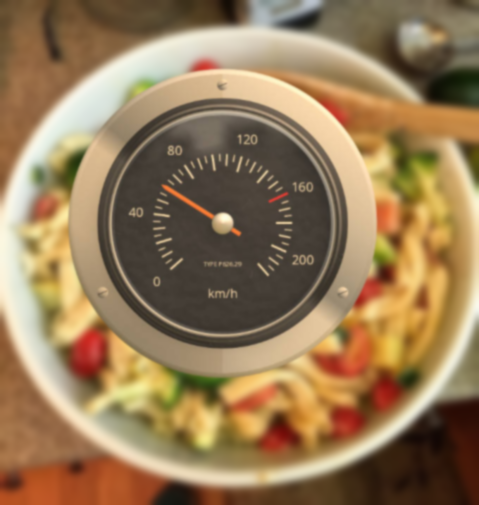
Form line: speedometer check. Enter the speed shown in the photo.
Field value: 60 km/h
